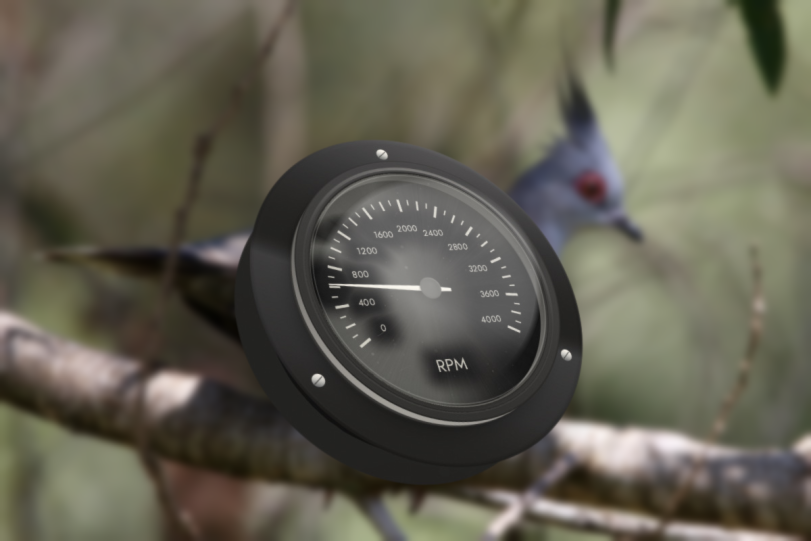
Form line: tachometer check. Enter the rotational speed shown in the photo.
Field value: 600 rpm
